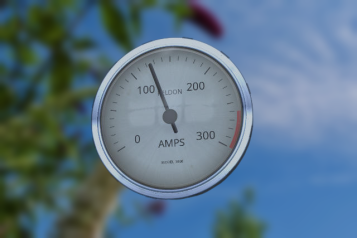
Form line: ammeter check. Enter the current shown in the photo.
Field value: 125 A
